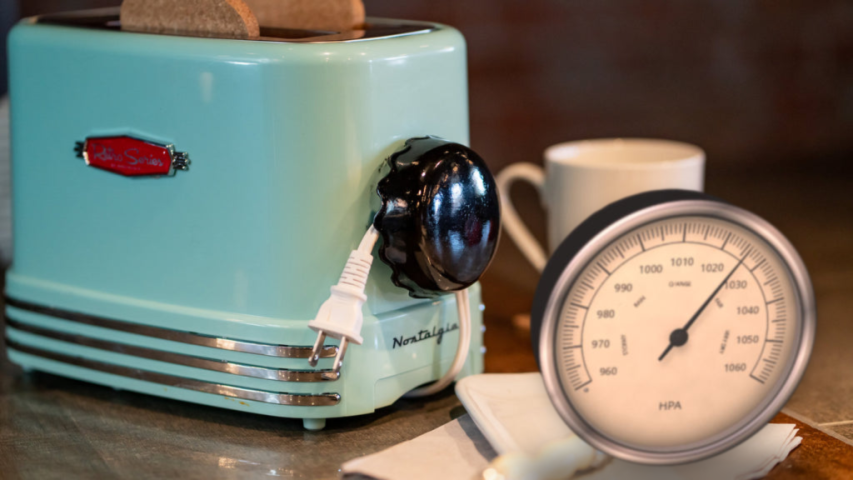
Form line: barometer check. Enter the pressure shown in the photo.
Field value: 1025 hPa
